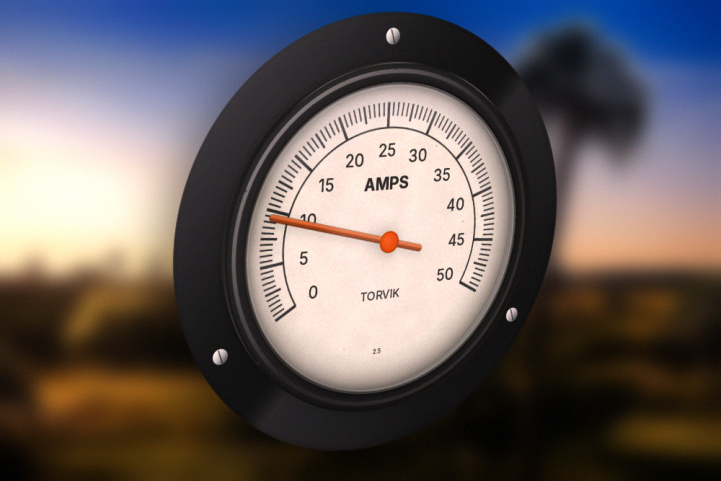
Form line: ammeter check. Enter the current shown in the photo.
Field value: 9.5 A
